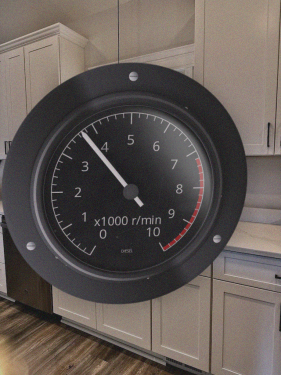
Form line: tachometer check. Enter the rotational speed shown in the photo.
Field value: 3700 rpm
